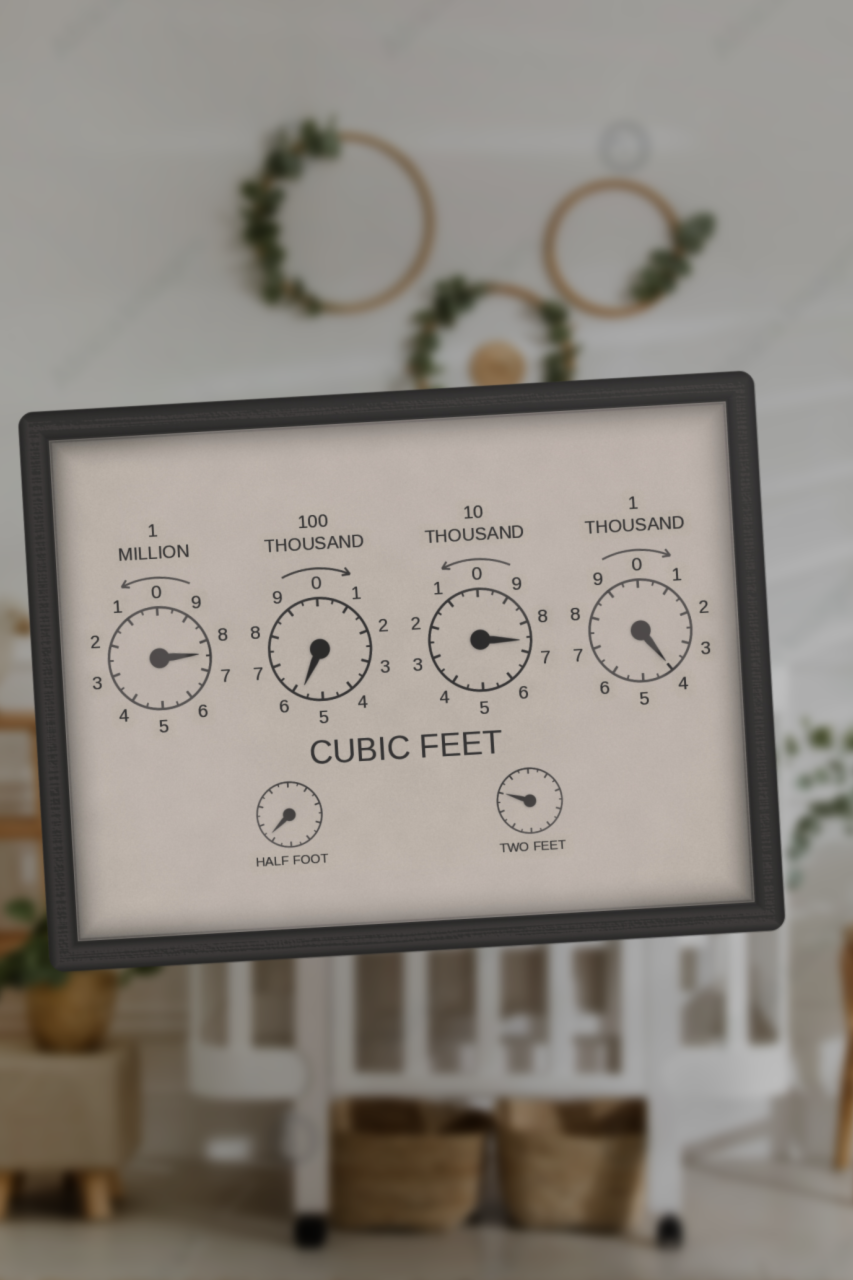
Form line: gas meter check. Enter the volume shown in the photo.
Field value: 757400 ft³
